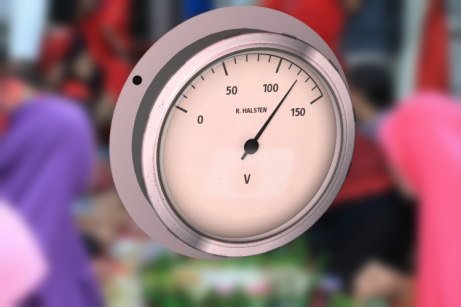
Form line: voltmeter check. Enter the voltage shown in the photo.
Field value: 120 V
